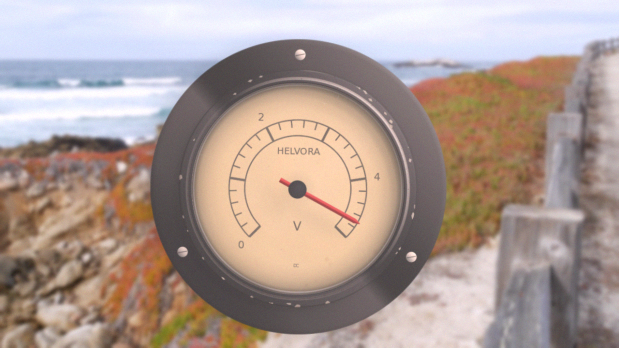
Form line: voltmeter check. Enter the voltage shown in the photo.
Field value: 4.7 V
